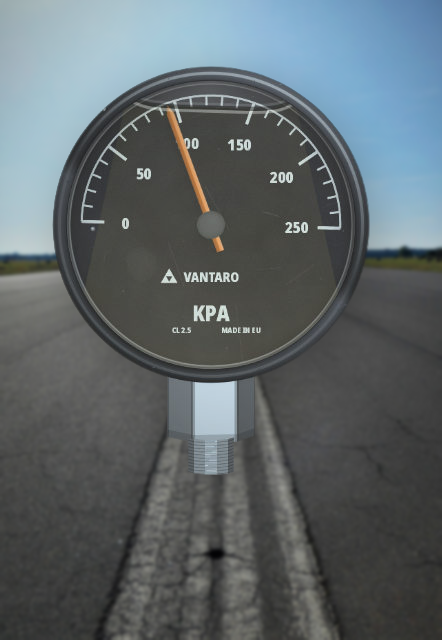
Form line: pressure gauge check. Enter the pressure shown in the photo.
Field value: 95 kPa
